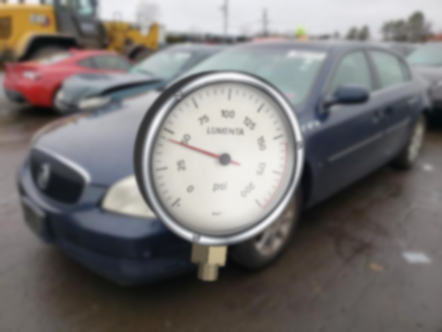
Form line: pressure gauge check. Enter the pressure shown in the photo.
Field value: 45 psi
